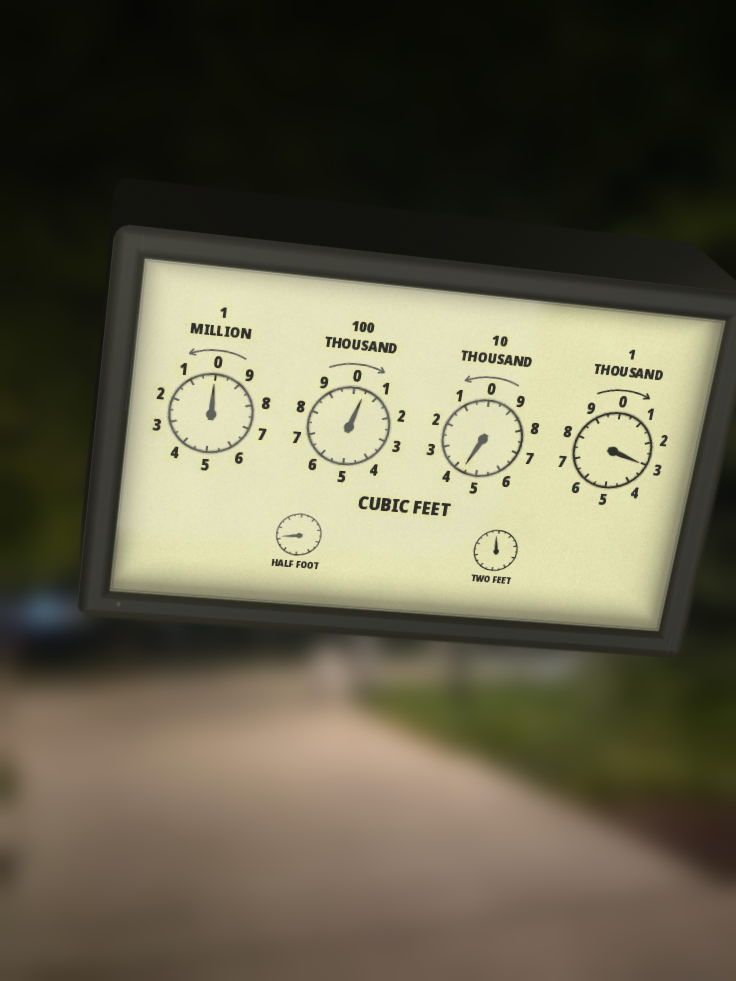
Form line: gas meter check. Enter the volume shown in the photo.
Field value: 4300 ft³
